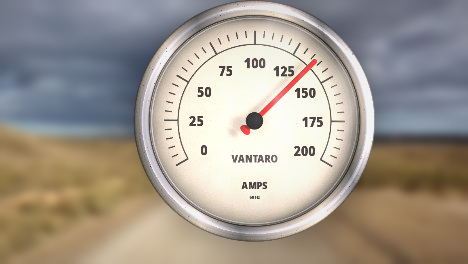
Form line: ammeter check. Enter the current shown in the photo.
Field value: 137.5 A
